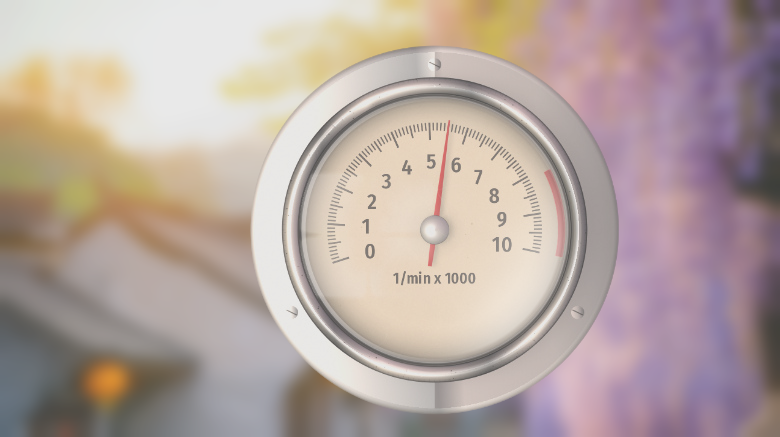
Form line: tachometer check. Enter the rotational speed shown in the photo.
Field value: 5500 rpm
